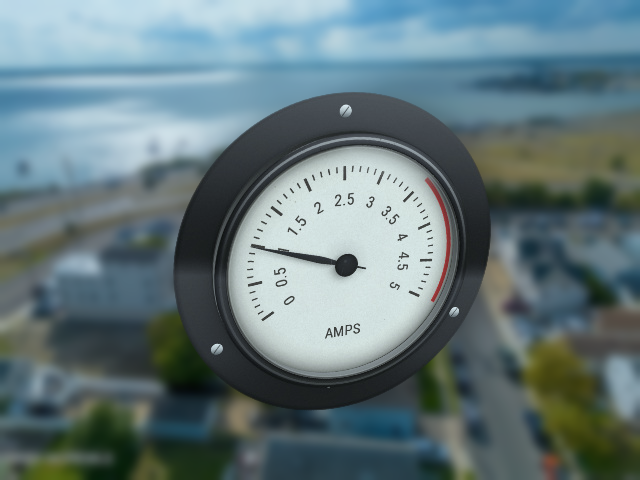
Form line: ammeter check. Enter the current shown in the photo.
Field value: 1 A
